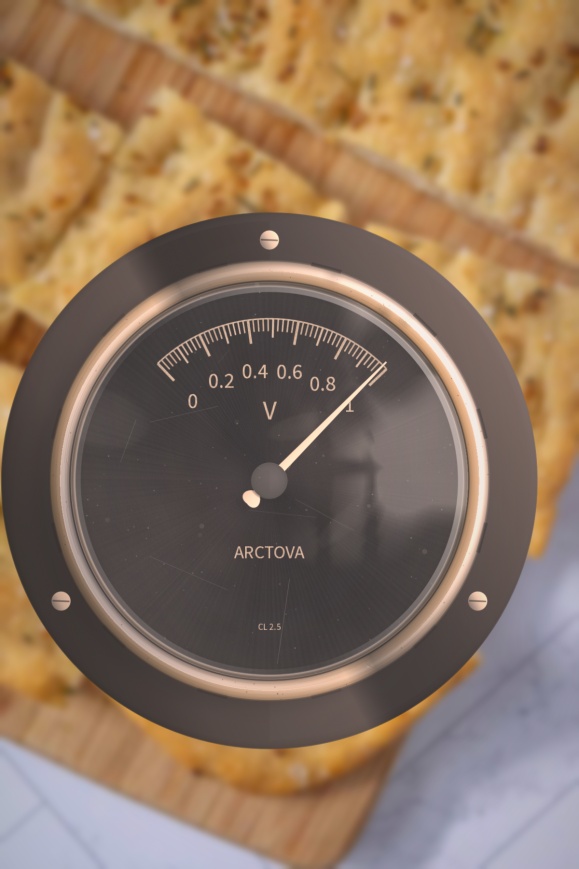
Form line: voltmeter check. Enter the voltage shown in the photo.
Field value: 0.98 V
